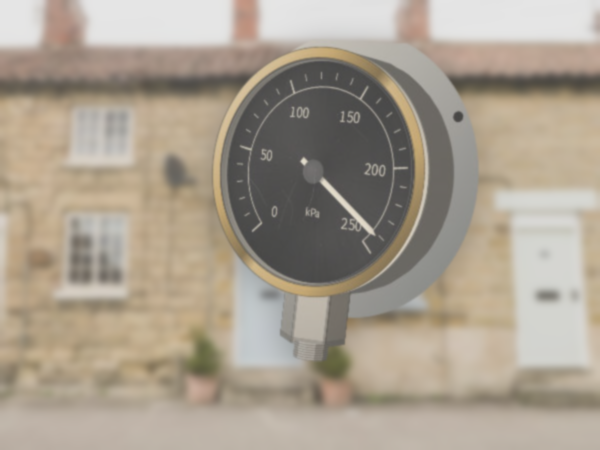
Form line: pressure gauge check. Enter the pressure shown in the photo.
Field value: 240 kPa
